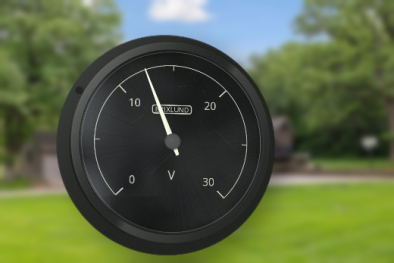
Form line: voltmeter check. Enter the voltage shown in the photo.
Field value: 12.5 V
